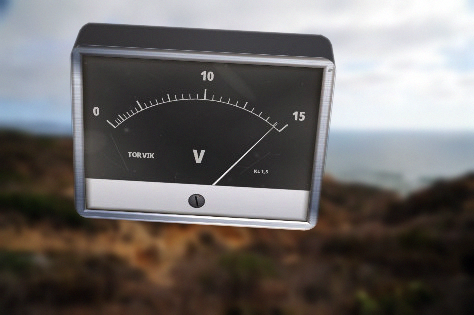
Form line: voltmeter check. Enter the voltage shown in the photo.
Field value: 14.5 V
